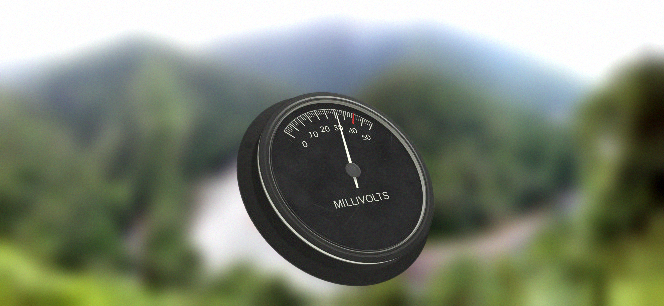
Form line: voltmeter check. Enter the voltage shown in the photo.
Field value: 30 mV
